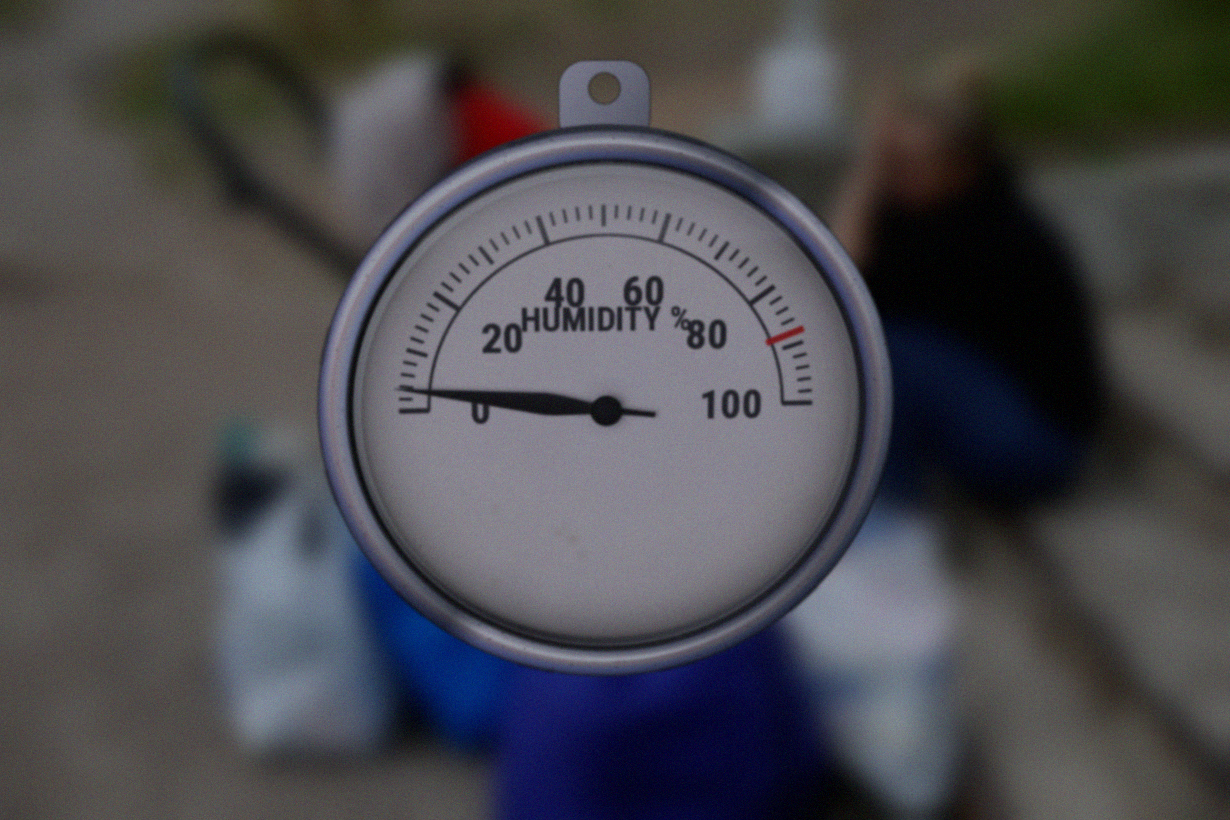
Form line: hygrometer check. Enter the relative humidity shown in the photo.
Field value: 4 %
